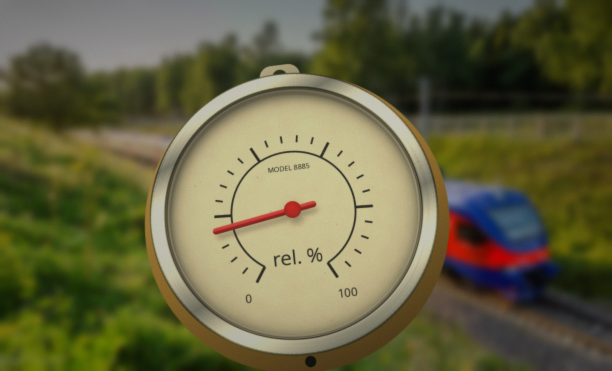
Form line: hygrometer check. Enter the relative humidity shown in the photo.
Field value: 16 %
